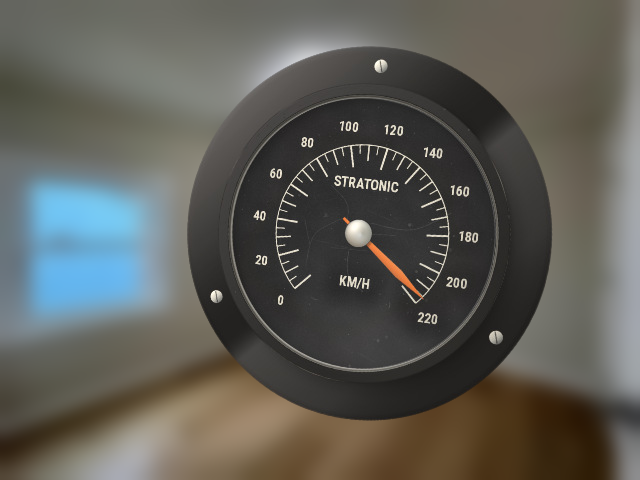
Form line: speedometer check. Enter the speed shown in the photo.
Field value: 215 km/h
